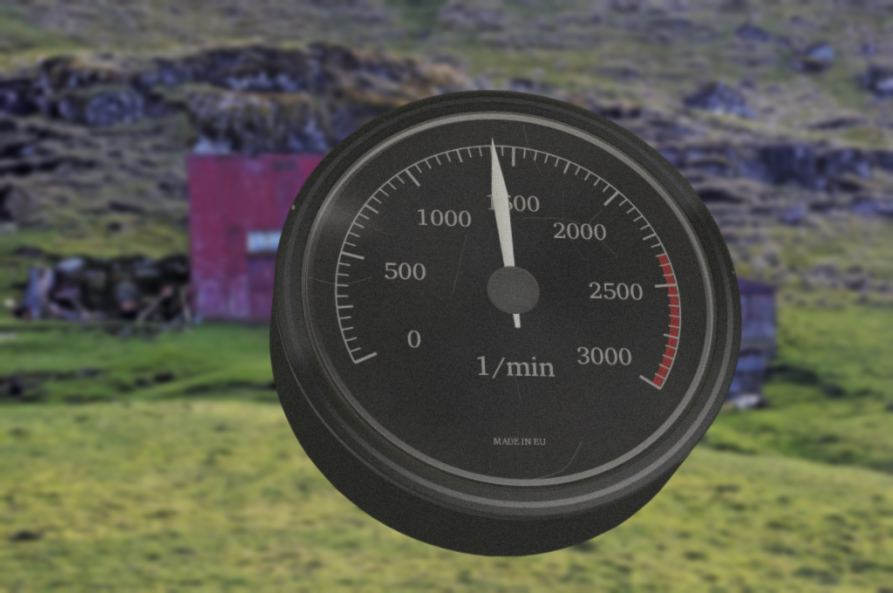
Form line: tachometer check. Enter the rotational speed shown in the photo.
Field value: 1400 rpm
